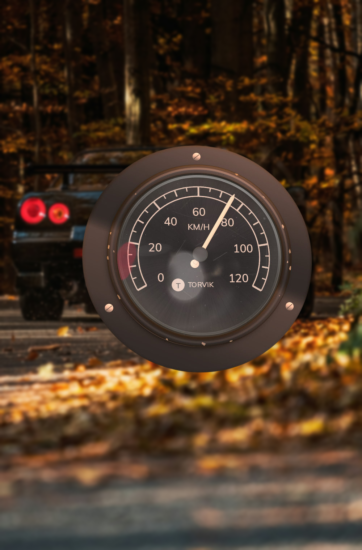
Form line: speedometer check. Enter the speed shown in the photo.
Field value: 75 km/h
